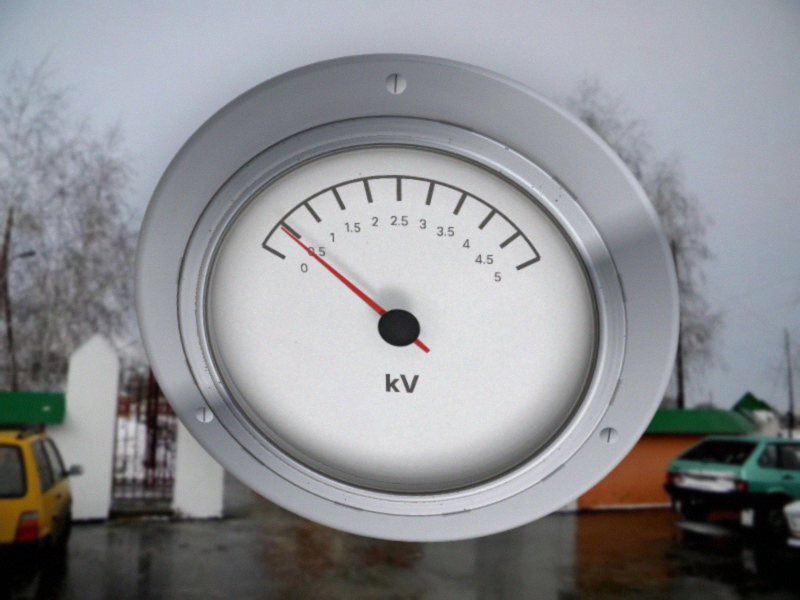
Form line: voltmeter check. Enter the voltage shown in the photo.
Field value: 0.5 kV
